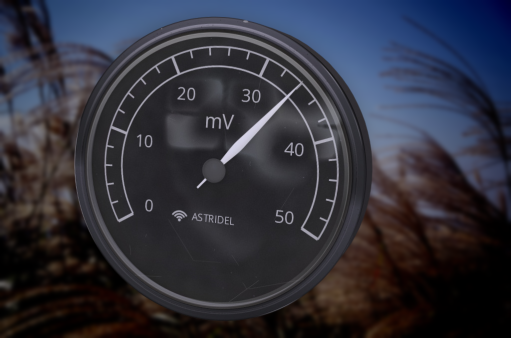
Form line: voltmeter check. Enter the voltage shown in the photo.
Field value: 34 mV
